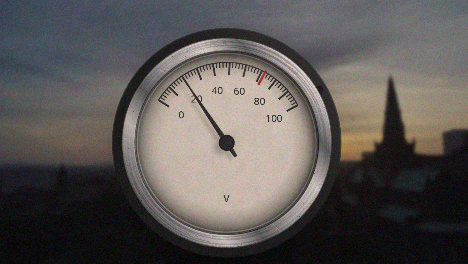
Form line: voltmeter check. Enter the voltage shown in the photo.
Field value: 20 V
